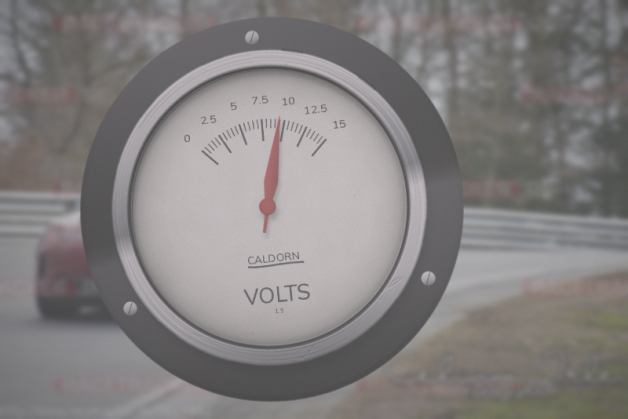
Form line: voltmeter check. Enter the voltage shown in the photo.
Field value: 9.5 V
